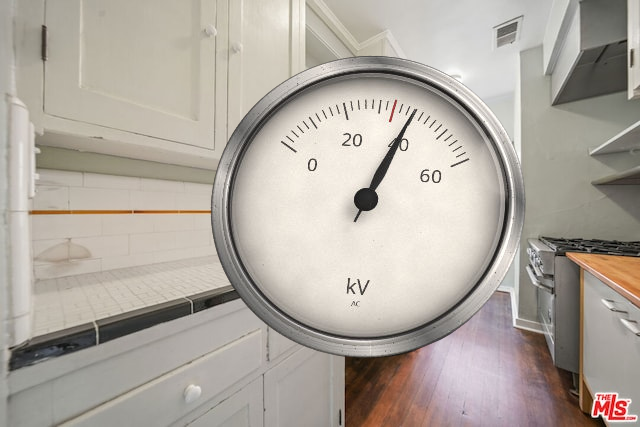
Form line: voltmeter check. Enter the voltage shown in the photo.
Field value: 40 kV
